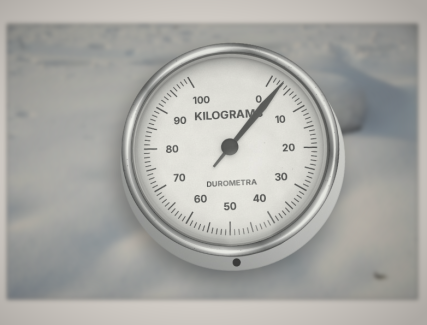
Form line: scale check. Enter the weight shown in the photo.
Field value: 3 kg
